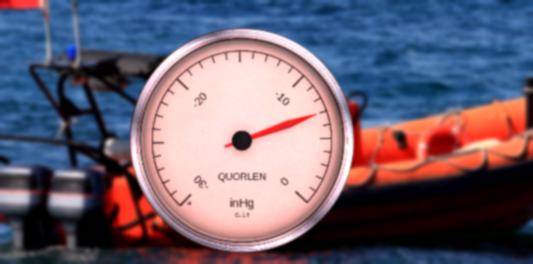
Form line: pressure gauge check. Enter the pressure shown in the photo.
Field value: -7 inHg
